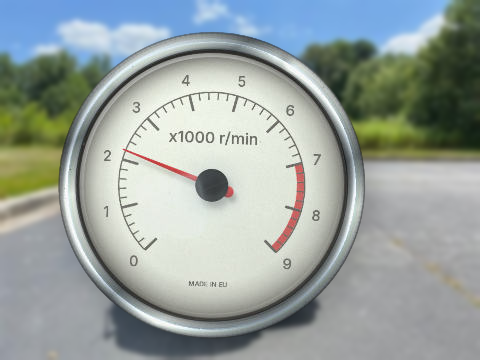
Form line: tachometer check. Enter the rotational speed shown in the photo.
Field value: 2200 rpm
